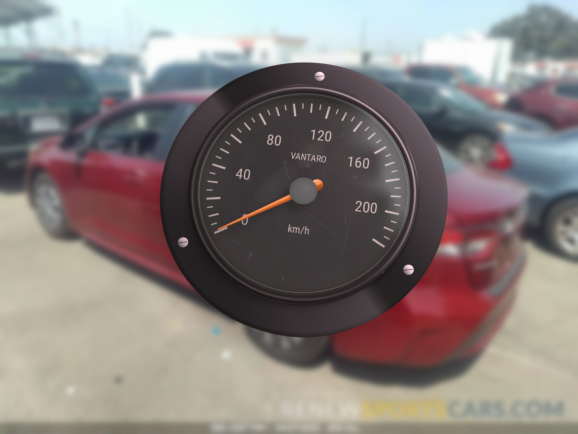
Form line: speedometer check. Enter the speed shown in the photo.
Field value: 0 km/h
